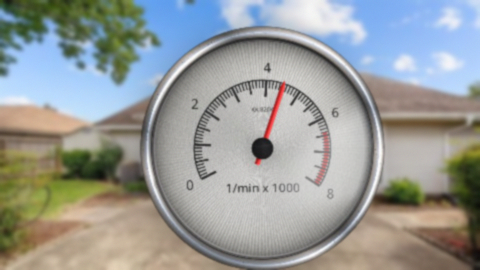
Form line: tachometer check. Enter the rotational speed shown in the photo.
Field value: 4500 rpm
